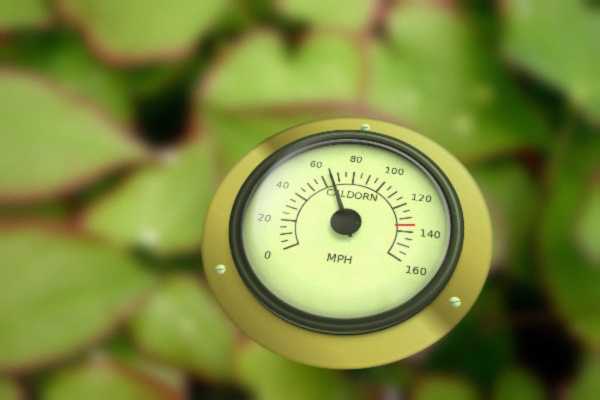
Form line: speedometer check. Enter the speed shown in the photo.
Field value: 65 mph
